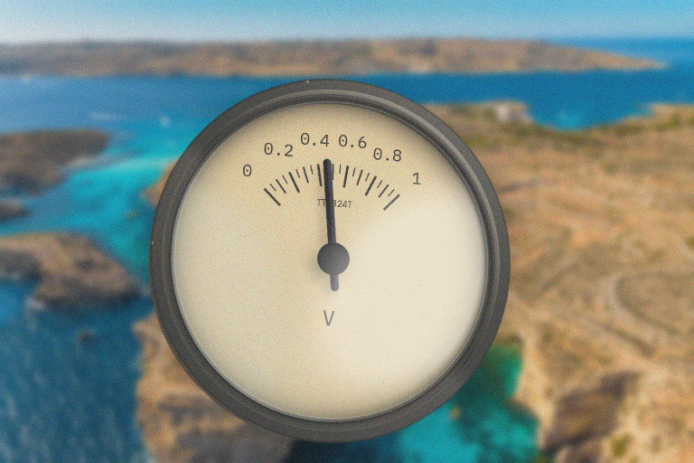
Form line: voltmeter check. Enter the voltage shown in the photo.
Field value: 0.45 V
